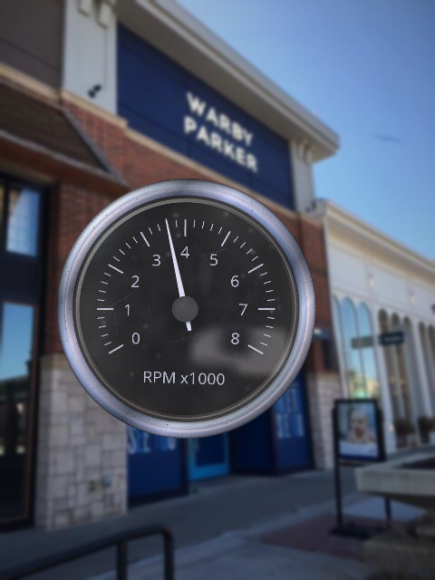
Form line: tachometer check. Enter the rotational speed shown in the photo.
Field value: 3600 rpm
